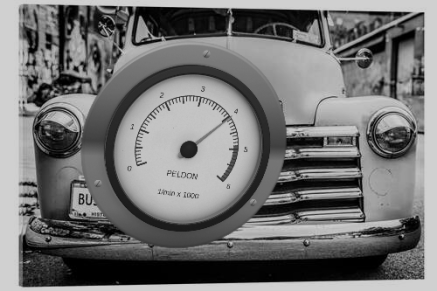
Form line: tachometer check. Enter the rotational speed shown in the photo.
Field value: 4000 rpm
